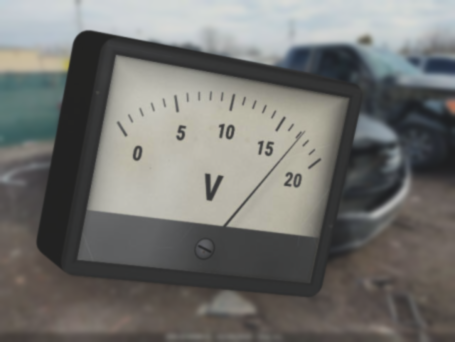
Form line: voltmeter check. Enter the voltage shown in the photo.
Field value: 17 V
